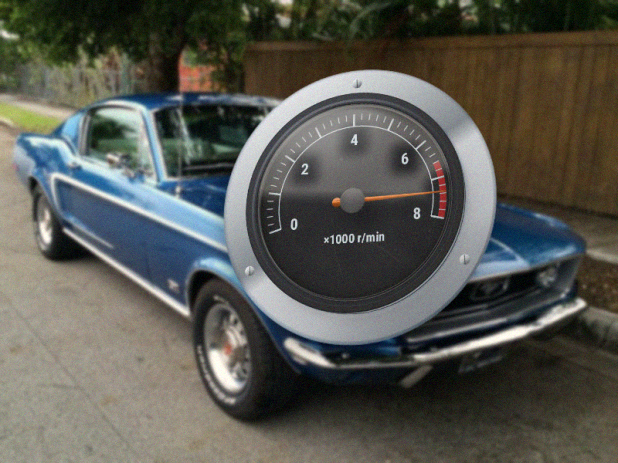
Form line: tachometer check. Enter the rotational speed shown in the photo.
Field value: 7400 rpm
